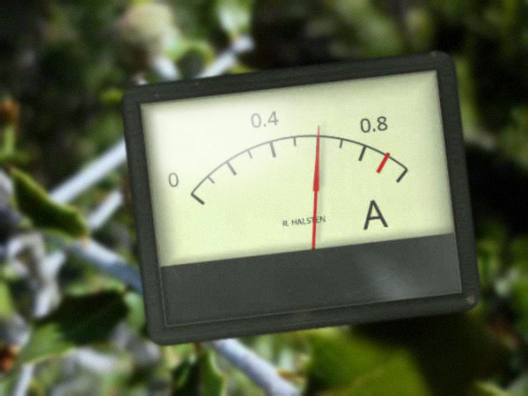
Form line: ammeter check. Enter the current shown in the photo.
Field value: 0.6 A
